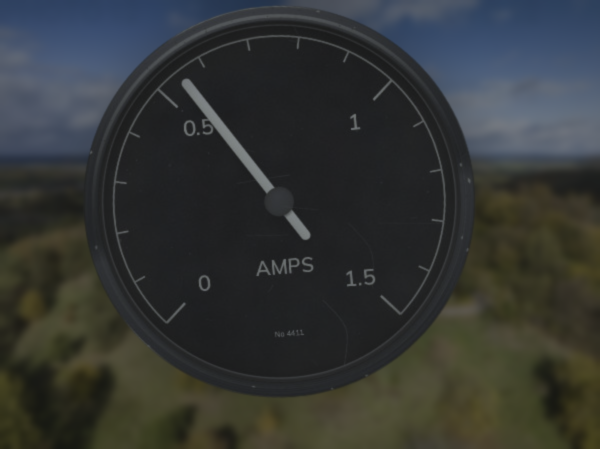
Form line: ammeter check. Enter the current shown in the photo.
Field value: 0.55 A
